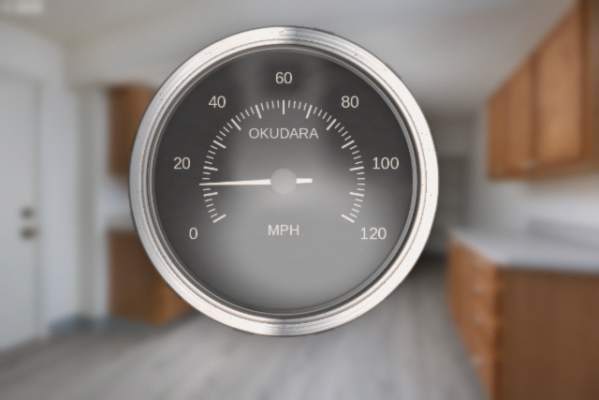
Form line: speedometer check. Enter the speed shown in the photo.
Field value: 14 mph
